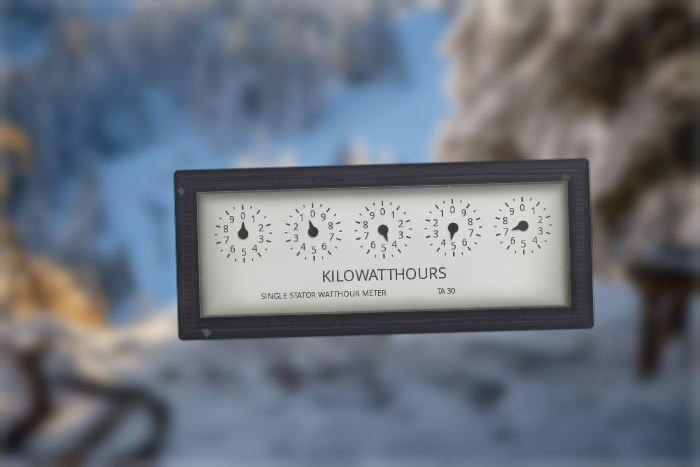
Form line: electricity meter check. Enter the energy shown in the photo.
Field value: 447 kWh
